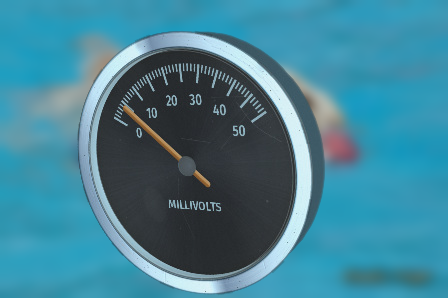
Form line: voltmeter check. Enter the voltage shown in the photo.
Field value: 5 mV
